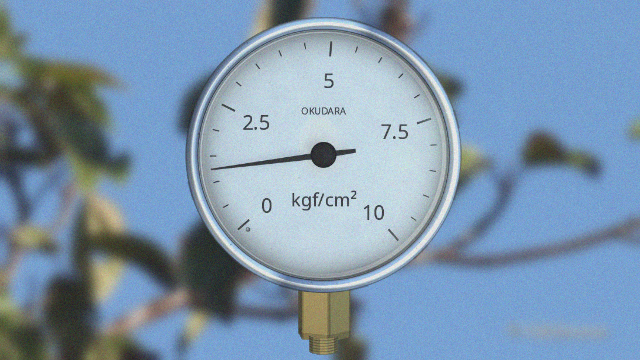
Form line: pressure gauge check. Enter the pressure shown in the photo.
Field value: 1.25 kg/cm²
